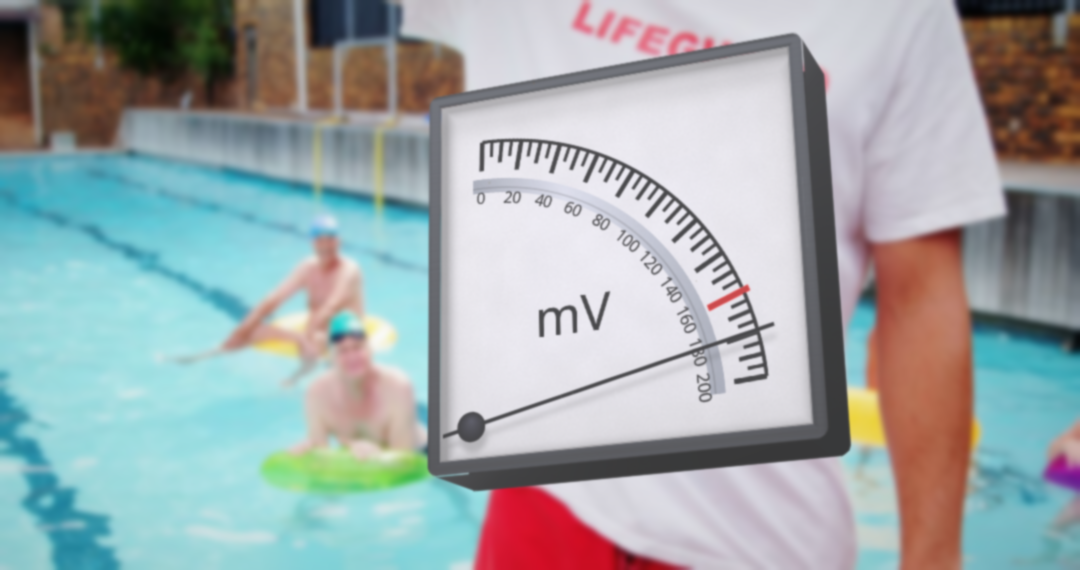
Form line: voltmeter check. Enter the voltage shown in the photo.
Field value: 180 mV
